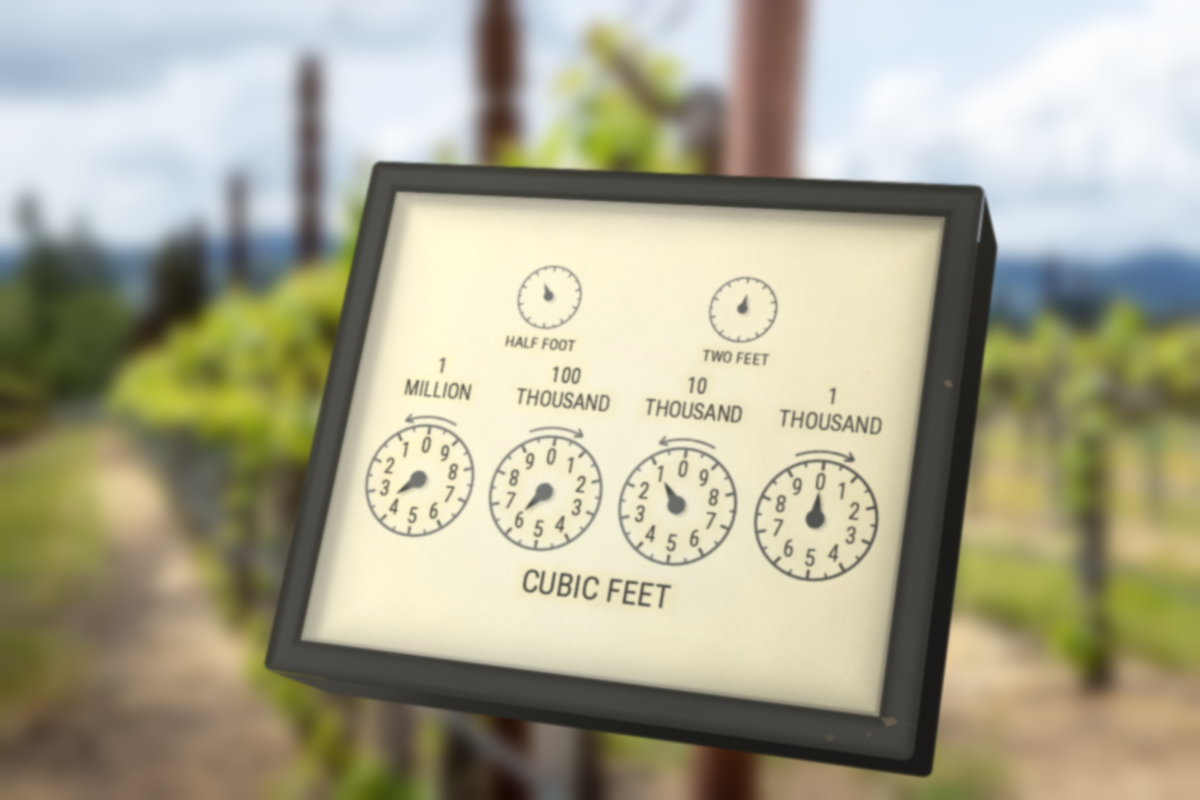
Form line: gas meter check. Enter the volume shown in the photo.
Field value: 361000 ft³
